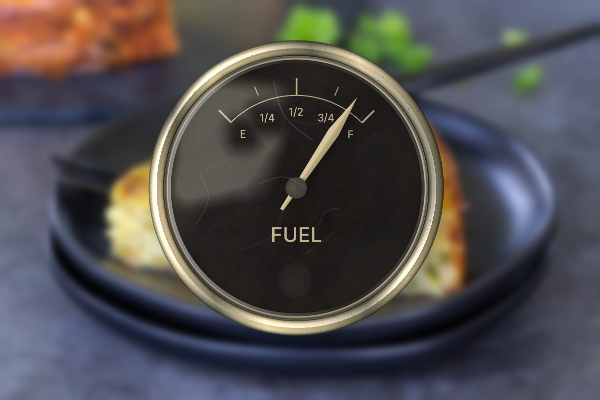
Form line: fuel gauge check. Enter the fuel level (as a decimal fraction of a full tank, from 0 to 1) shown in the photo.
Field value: 0.875
